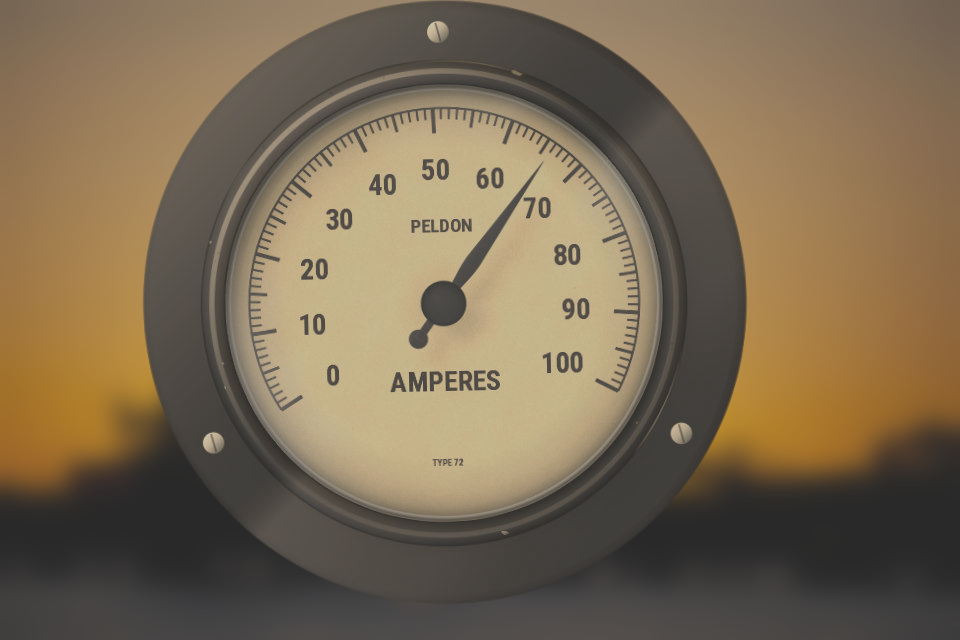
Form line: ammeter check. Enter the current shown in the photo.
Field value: 66 A
